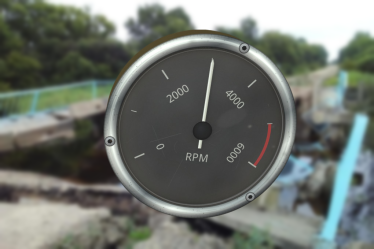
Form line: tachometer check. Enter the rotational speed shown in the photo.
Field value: 3000 rpm
